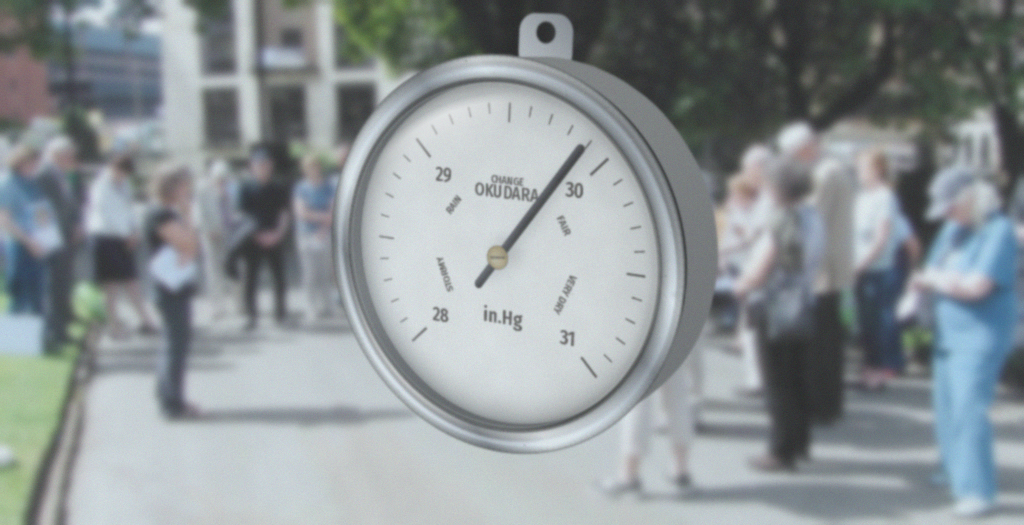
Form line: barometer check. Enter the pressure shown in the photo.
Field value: 29.9 inHg
